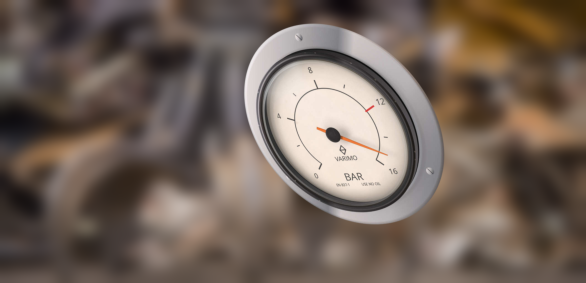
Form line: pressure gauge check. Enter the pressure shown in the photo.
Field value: 15 bar
